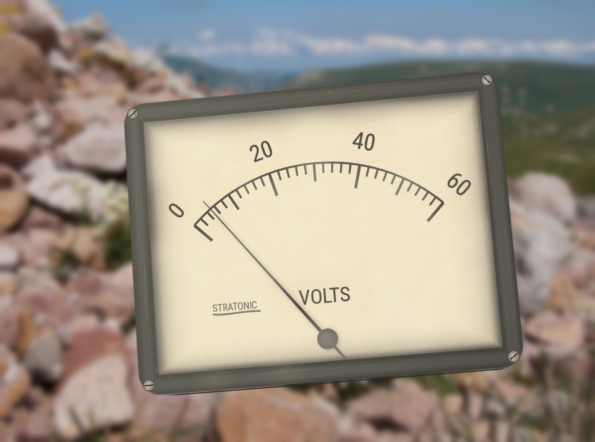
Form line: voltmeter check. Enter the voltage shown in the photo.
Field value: 5 V
